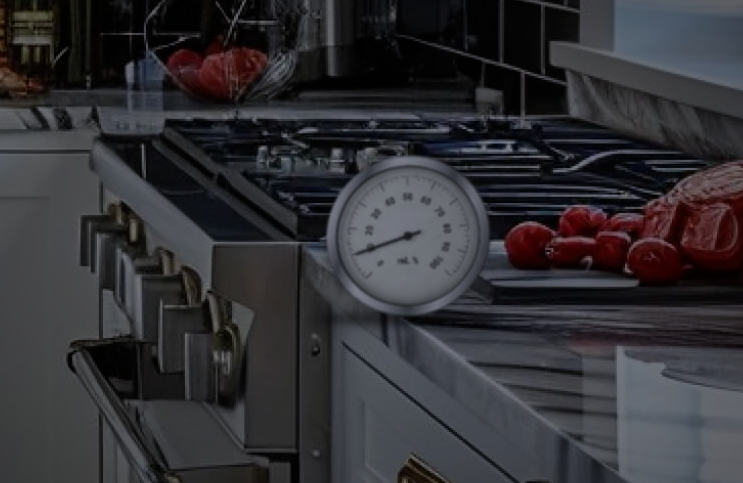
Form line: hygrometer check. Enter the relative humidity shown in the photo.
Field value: 10 %
